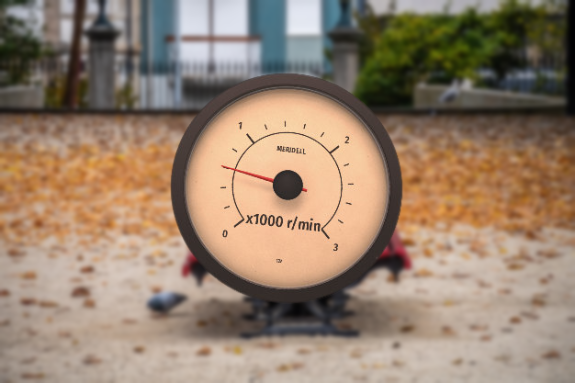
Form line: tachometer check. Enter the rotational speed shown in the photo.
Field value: 600 rpm
